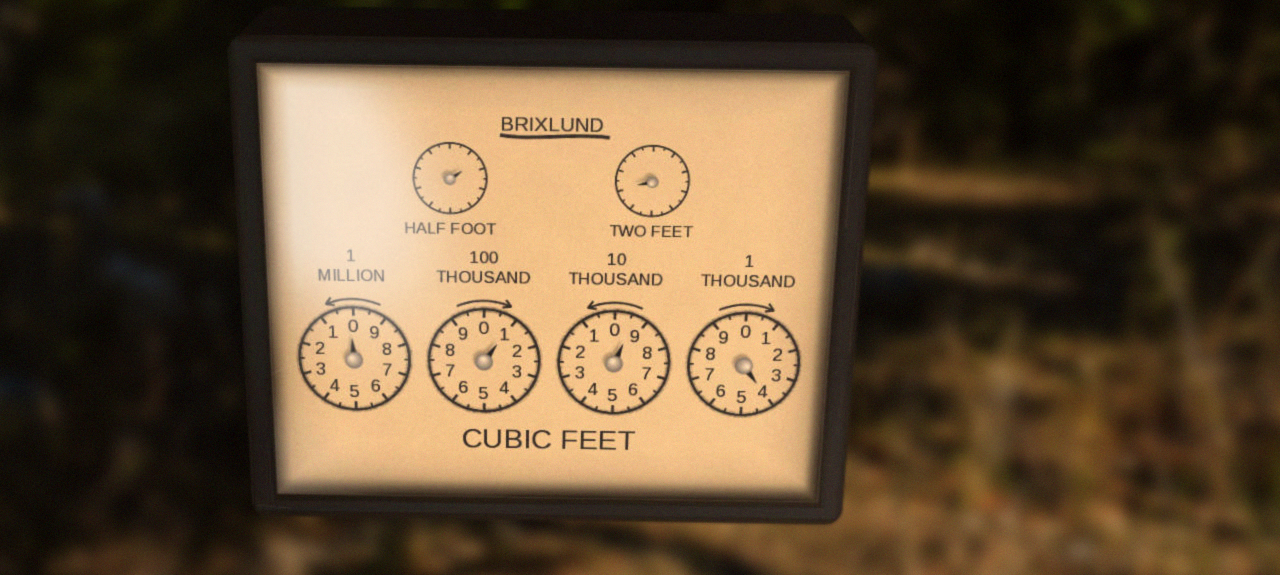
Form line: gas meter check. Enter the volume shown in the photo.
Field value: 9400 ft³
